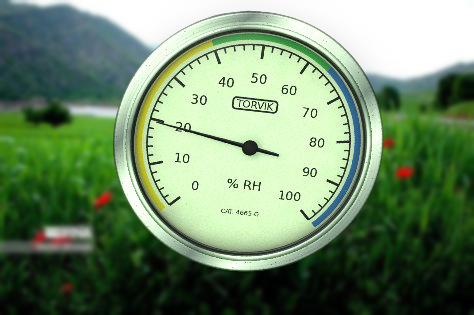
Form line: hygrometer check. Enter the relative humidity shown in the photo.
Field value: 20 %
